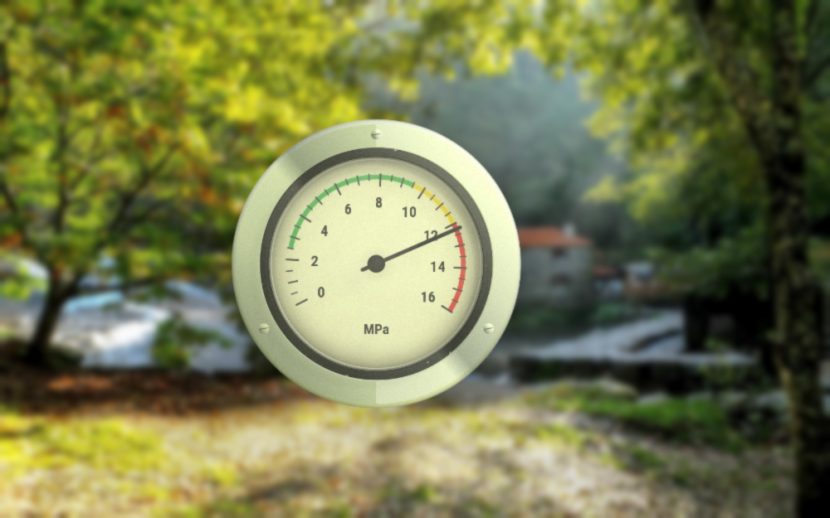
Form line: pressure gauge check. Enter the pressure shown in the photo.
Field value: 12.25 MPa
